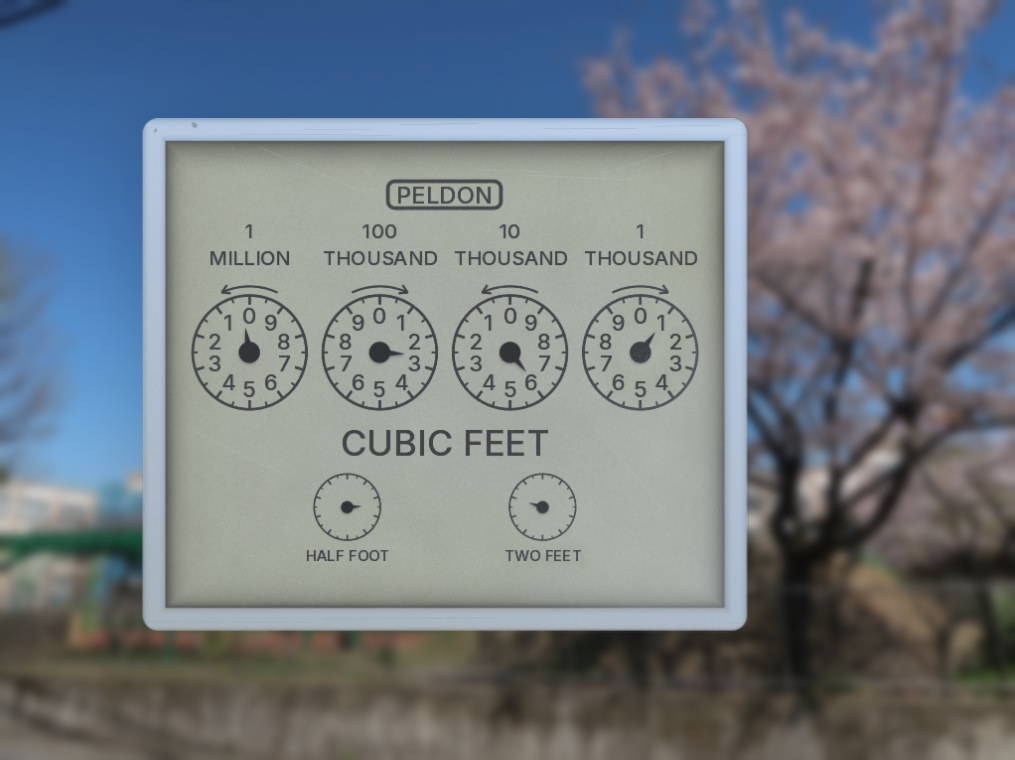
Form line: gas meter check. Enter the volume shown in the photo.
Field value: 26100 ft³
